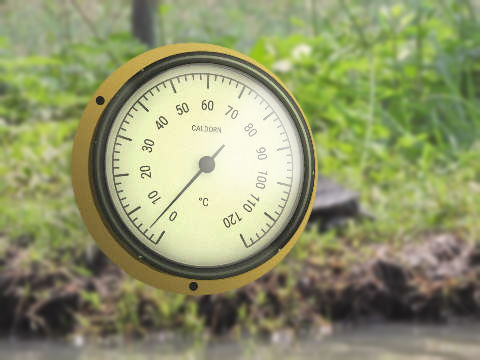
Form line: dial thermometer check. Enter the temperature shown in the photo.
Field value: 4 °C
